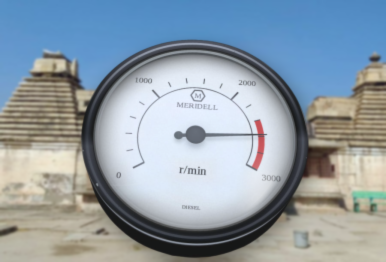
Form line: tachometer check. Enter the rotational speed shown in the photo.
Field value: 2600 rpm
